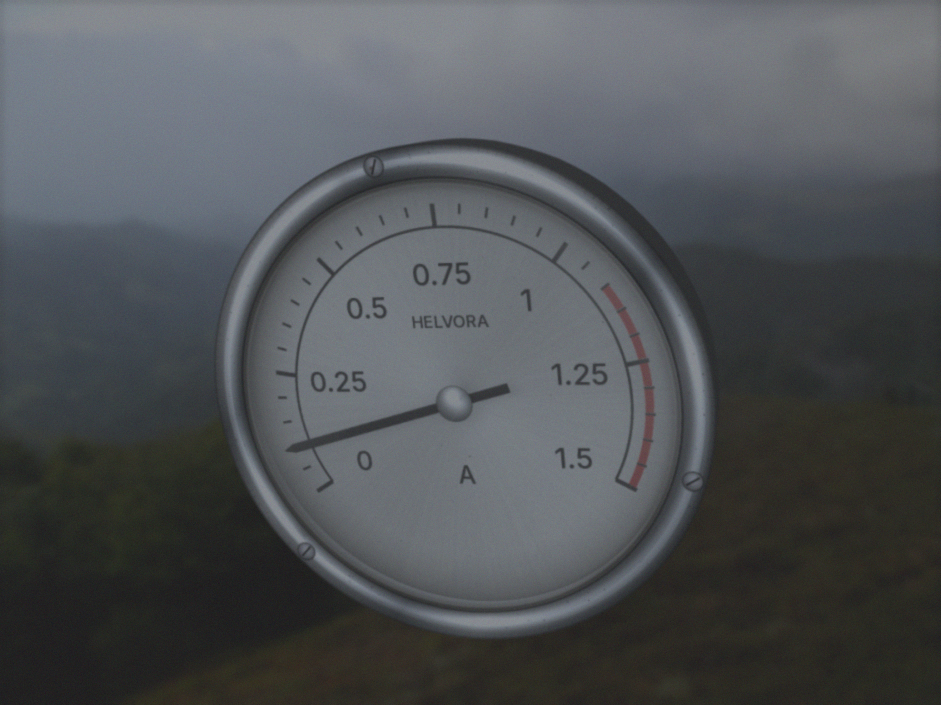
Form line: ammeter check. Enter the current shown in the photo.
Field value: 0.1 A
